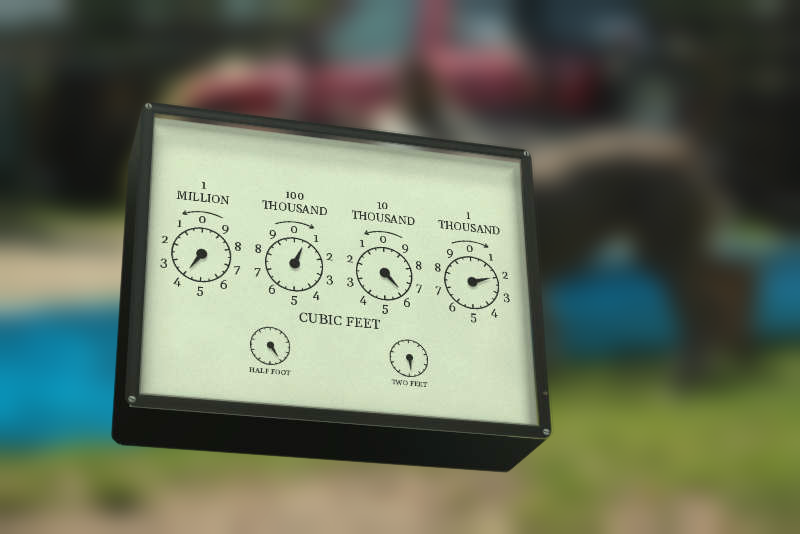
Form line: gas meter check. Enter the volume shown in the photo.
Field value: 406200 ft³
